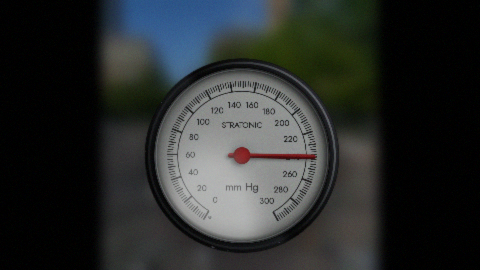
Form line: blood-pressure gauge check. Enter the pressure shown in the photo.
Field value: 240 mmHg
